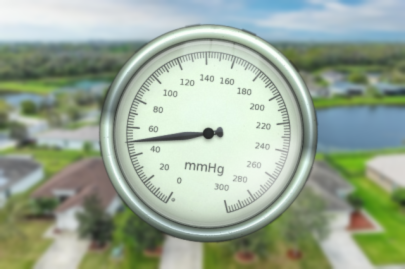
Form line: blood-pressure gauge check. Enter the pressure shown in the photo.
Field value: 50 mmHg
